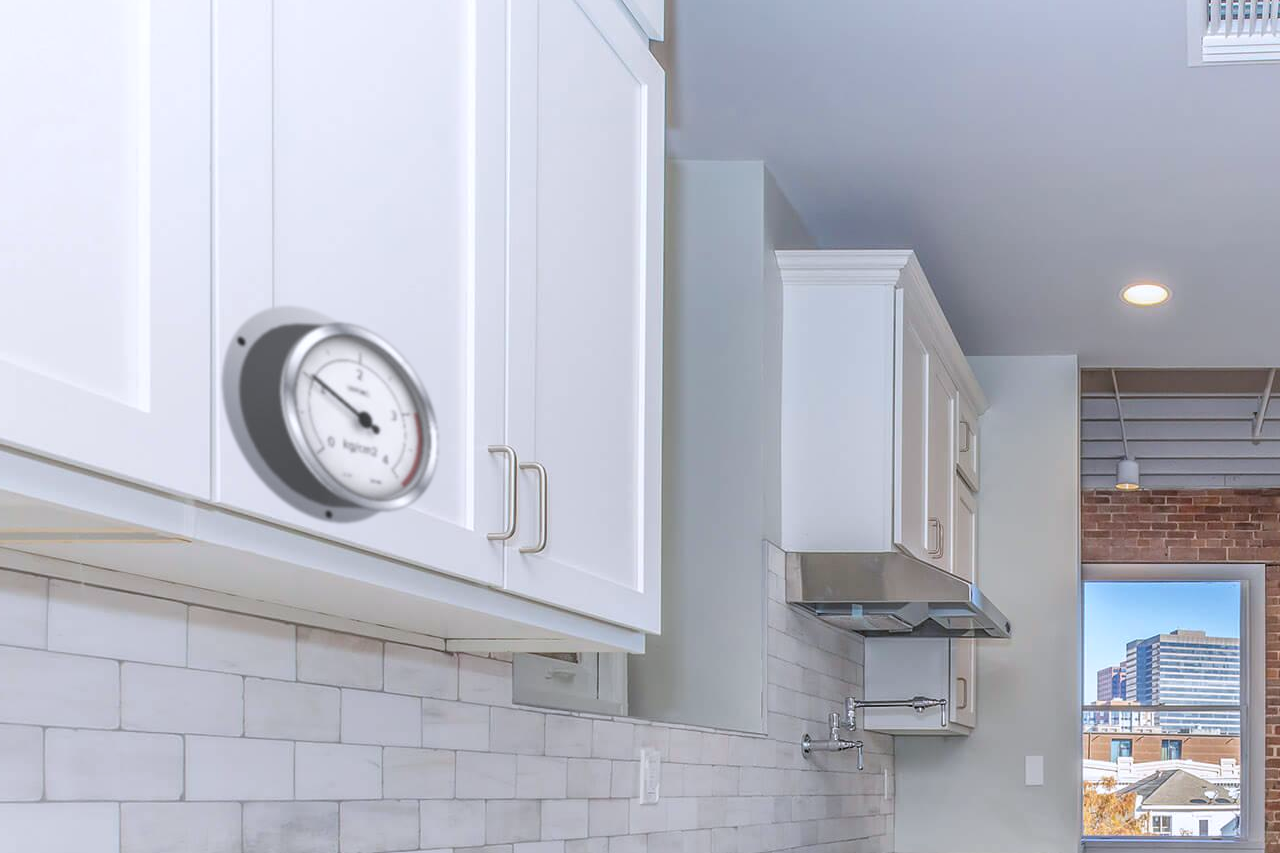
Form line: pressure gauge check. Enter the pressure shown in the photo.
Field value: 1 kg/cm²
